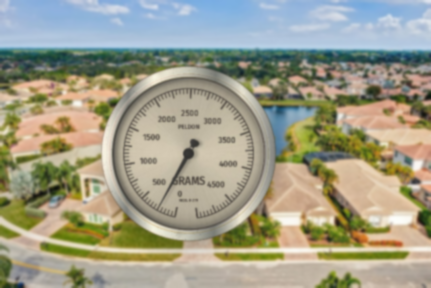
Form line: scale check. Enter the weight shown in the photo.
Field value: 250 g
